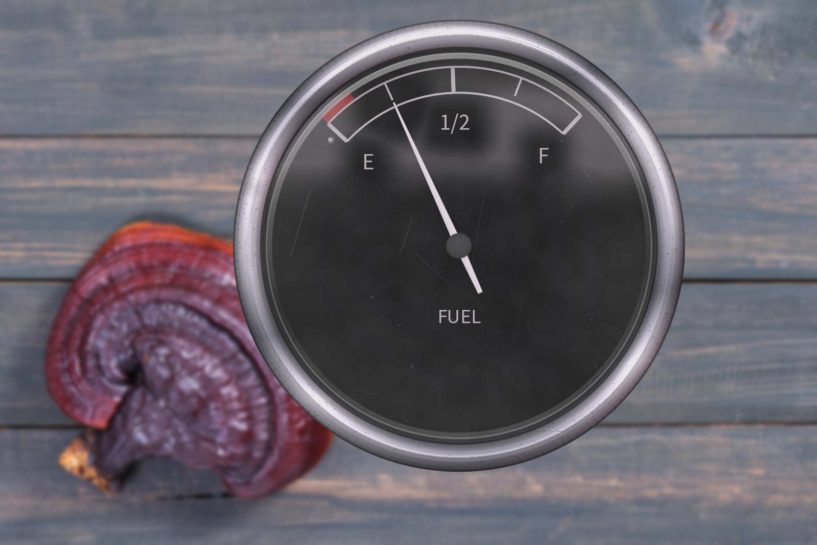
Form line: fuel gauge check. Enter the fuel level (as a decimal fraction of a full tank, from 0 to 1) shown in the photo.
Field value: 0.25
